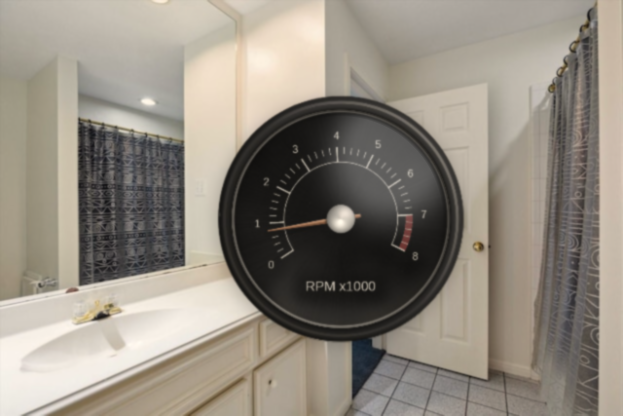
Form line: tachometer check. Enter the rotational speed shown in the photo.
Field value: 800 rpm
